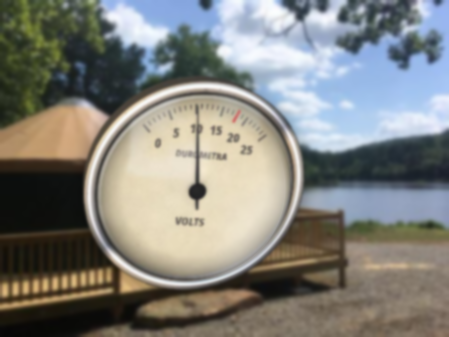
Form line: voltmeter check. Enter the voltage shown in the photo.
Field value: 10 V
